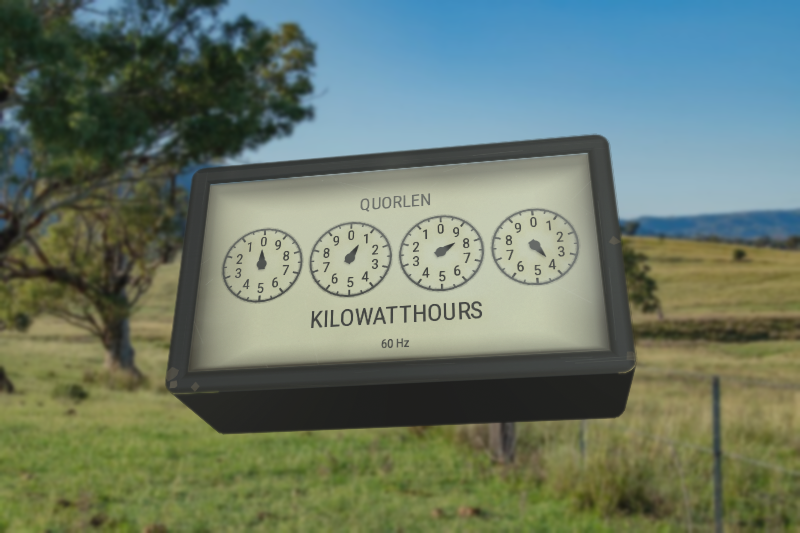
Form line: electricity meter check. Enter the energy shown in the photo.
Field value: 84 kWh
